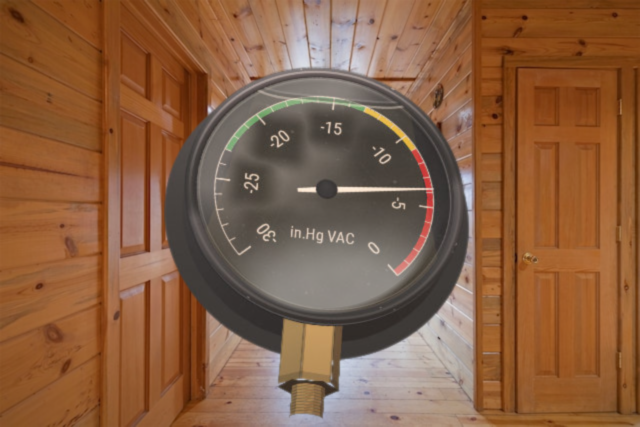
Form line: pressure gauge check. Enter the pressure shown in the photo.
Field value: -6 inHg
